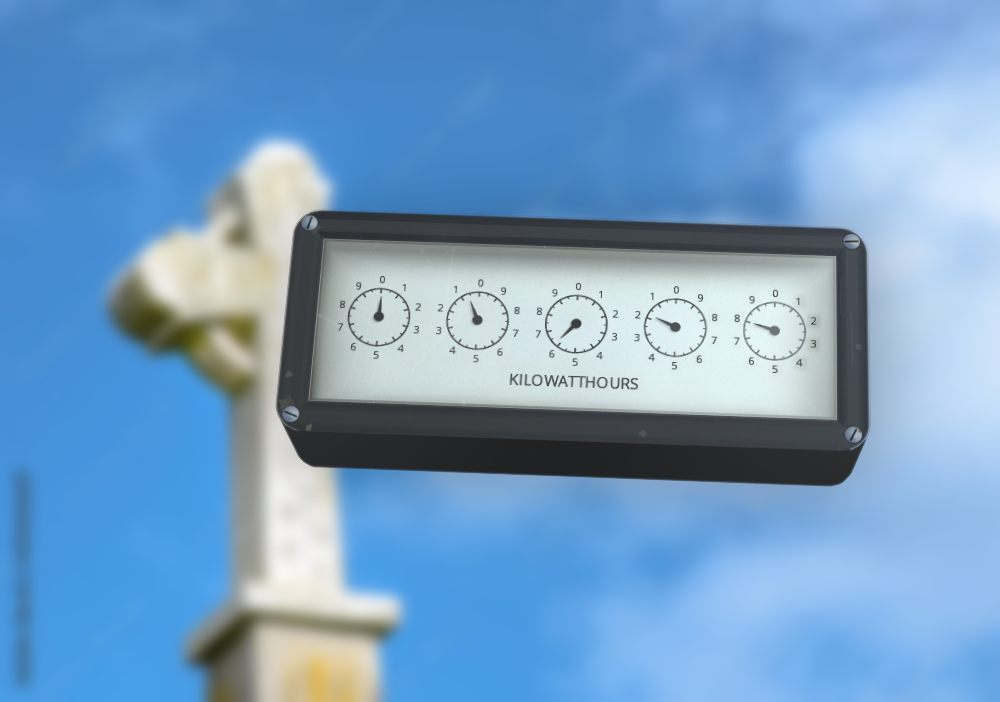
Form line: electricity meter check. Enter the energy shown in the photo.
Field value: 618 kWh
